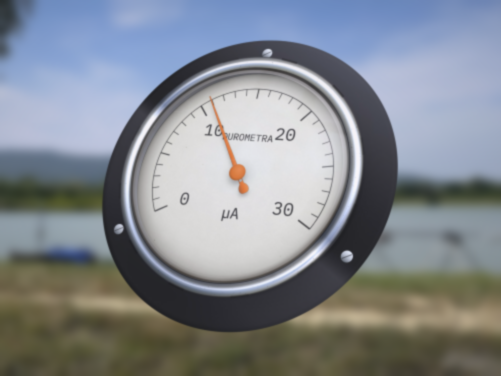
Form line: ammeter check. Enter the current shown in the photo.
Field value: 11 µA
